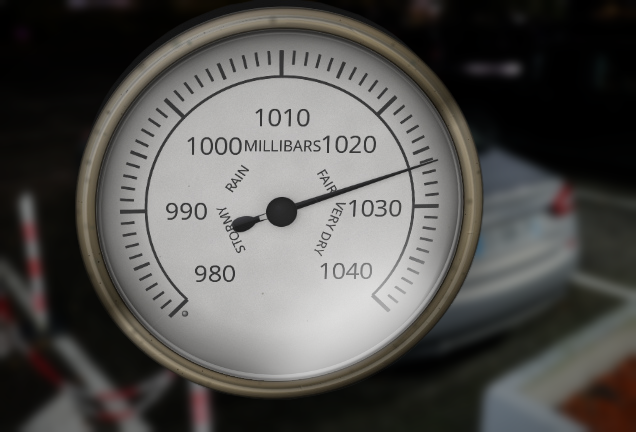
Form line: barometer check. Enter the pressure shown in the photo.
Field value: 1026 mbar
